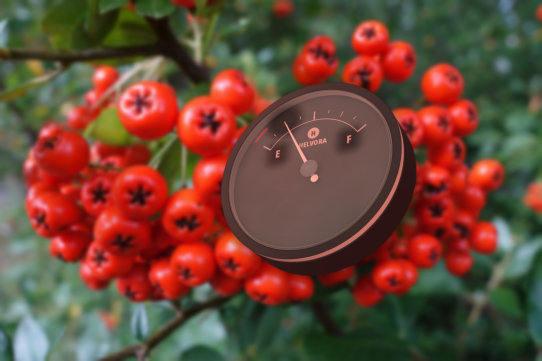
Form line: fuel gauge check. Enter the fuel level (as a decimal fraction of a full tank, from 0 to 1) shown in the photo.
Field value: 0.25
